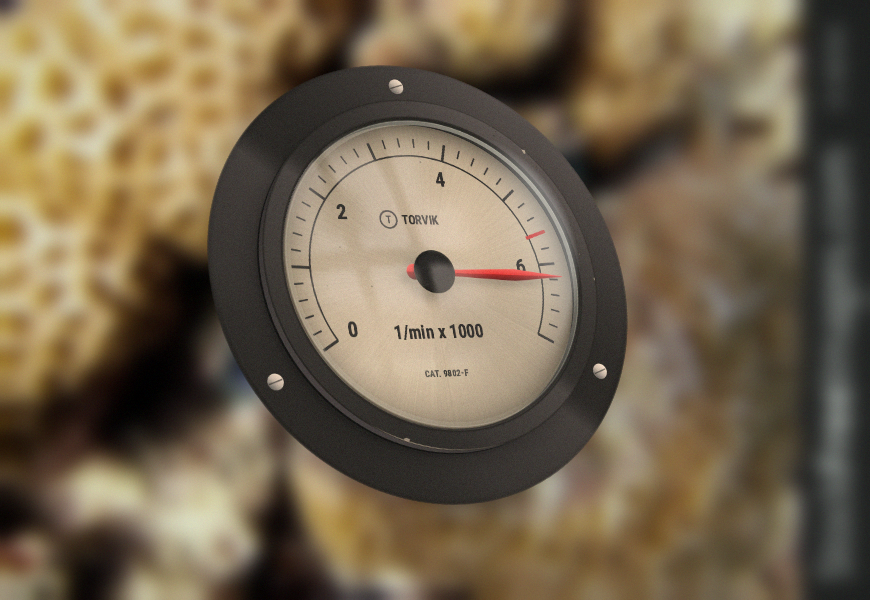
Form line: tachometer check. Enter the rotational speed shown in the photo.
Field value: 6200 rpm
